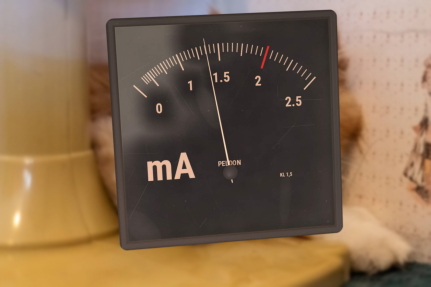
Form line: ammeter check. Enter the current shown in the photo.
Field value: 1.35 mA
